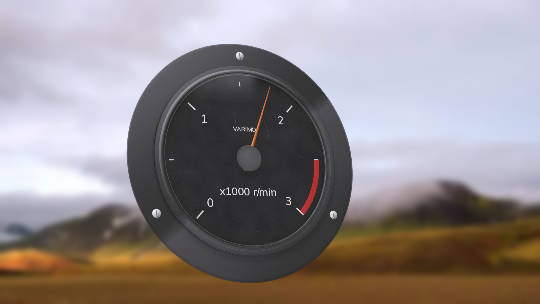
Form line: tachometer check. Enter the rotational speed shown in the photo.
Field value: 1750 rpm
